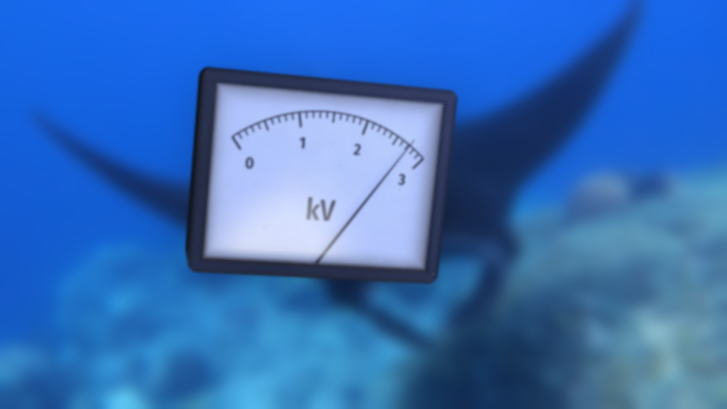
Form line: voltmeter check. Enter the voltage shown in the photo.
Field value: 2.7 kV
